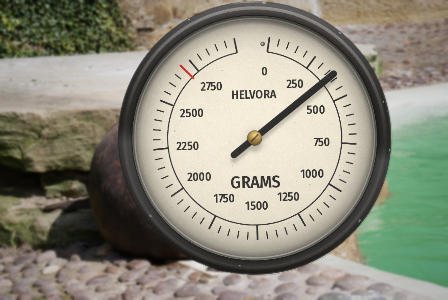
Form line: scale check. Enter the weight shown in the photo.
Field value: 375 g
